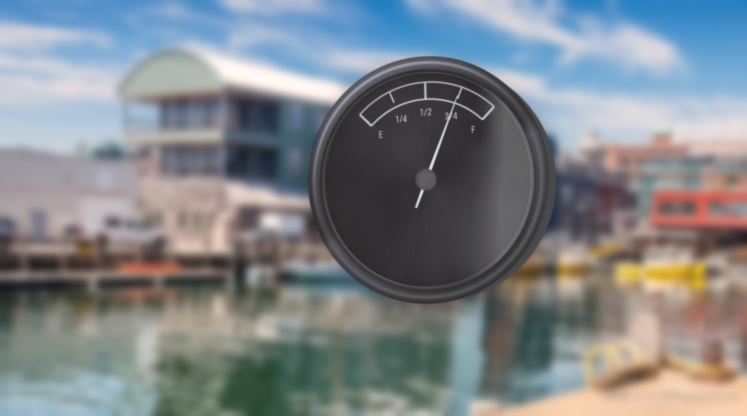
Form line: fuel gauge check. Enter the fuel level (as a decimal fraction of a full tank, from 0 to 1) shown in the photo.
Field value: 0.75
